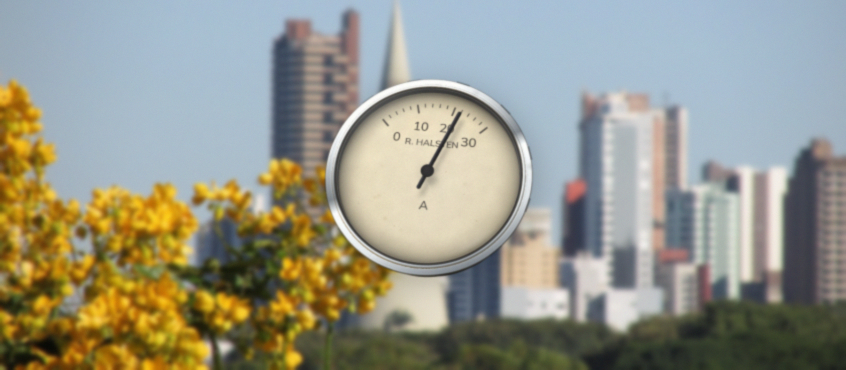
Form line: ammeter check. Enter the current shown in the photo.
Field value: 22 A
